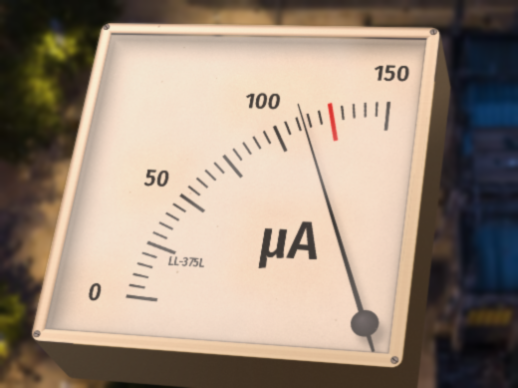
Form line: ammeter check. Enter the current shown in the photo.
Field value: 112.5 µA
